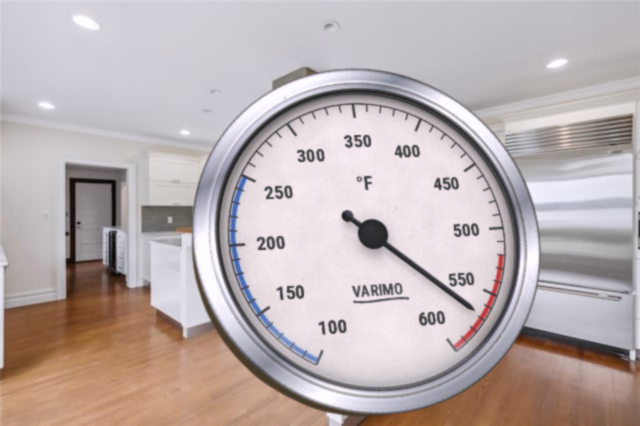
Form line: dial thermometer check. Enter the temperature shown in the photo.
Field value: 570 °F
